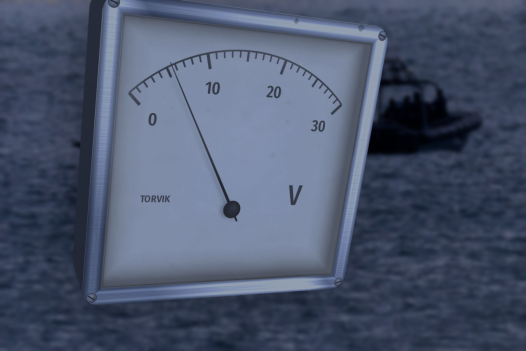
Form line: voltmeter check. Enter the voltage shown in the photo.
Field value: 5.5 V
